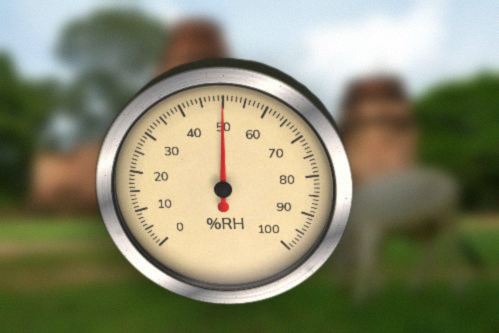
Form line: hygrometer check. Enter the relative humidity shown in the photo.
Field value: 50 %
